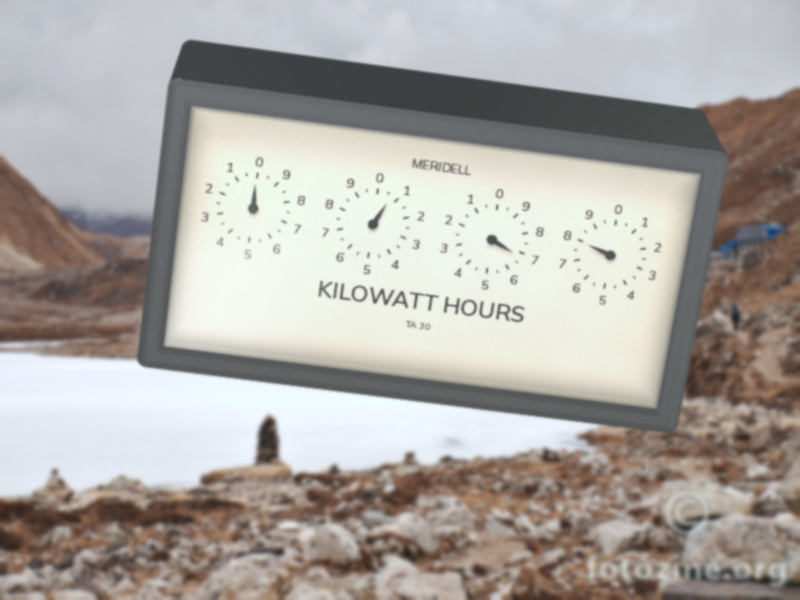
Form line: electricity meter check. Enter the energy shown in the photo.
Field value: 68 kWh
